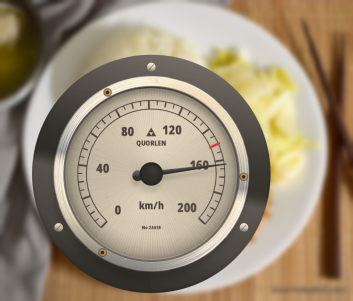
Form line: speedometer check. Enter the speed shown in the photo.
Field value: 162.5 km/h
